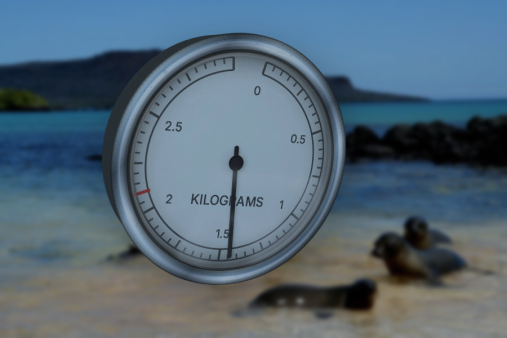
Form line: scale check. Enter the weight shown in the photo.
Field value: 1.45 kg
